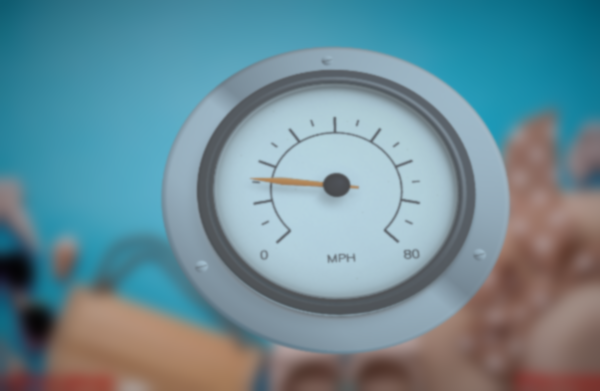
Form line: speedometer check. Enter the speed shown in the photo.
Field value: 15 mph
